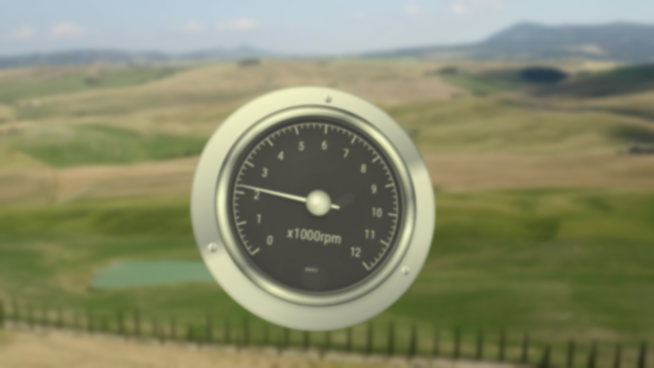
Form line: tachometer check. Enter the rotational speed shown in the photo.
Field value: 2200 rpm
